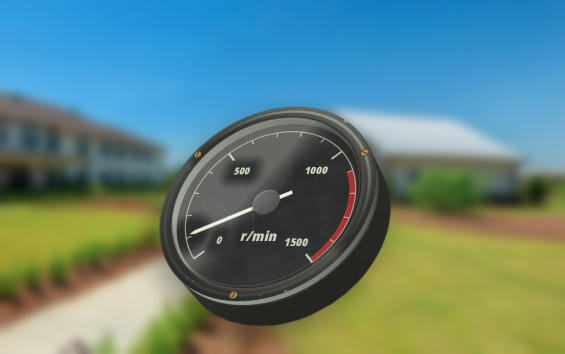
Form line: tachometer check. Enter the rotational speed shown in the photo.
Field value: 100 rpm
